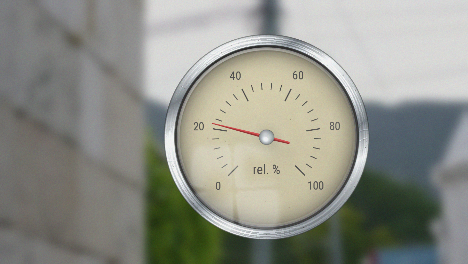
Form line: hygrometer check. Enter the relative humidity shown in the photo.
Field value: 22 %
